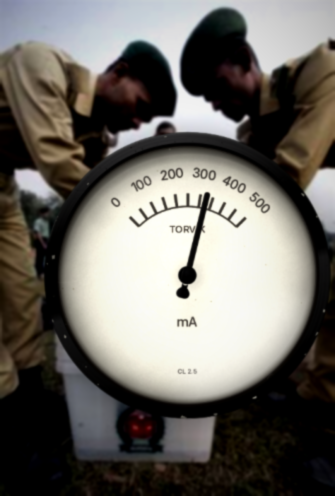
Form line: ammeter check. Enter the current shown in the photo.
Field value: 325 mA
